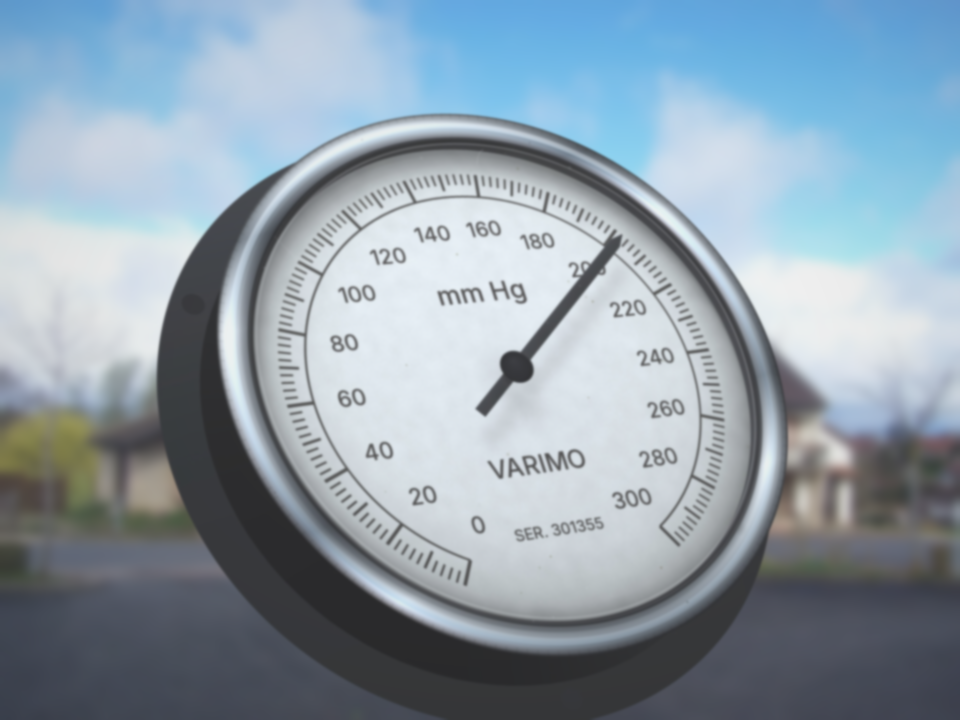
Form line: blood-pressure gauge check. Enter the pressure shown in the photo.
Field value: 202 mmHg
